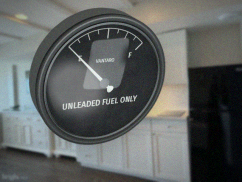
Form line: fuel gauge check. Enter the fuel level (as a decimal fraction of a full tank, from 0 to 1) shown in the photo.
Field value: 0
